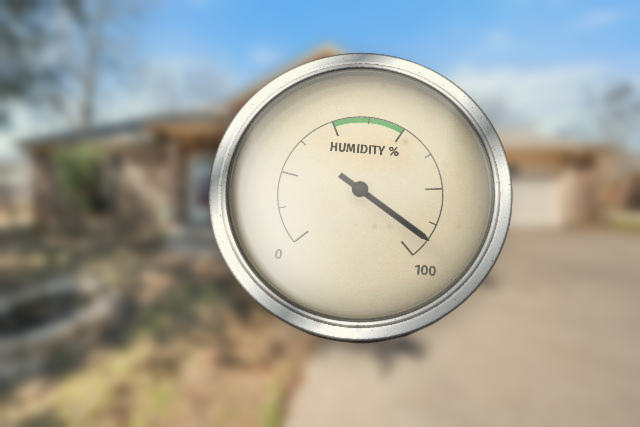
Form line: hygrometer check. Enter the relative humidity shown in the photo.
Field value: 95 %
